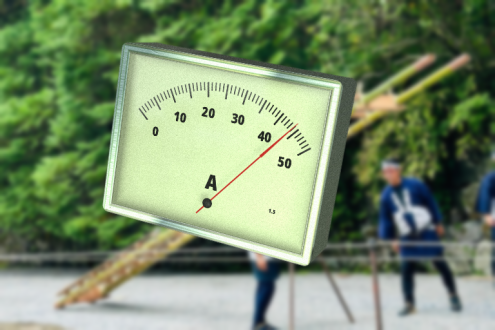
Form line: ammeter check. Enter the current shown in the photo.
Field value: 44 A
